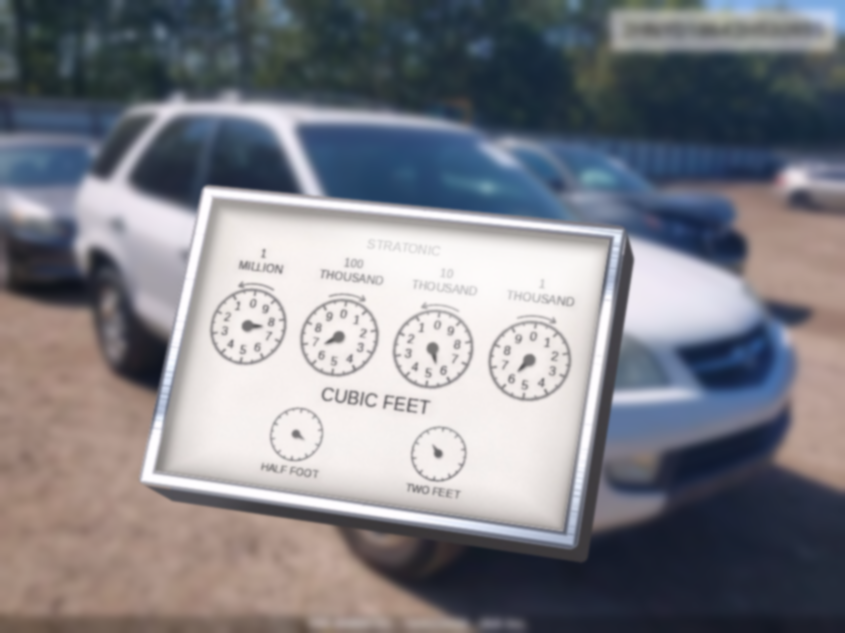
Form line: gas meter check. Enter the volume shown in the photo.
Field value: 765600 ft³
